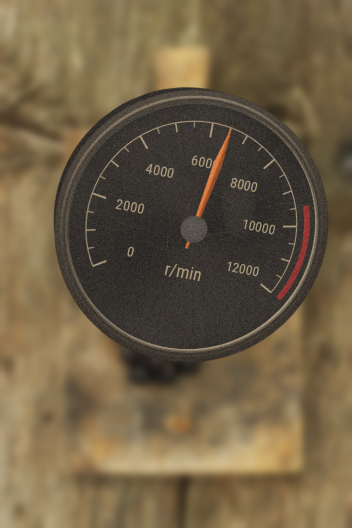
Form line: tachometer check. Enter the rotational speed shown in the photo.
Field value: 6500 rpm
